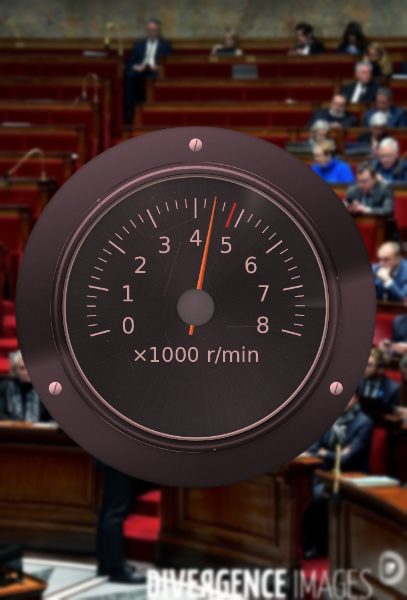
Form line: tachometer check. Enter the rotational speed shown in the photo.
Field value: 4400 rpm
